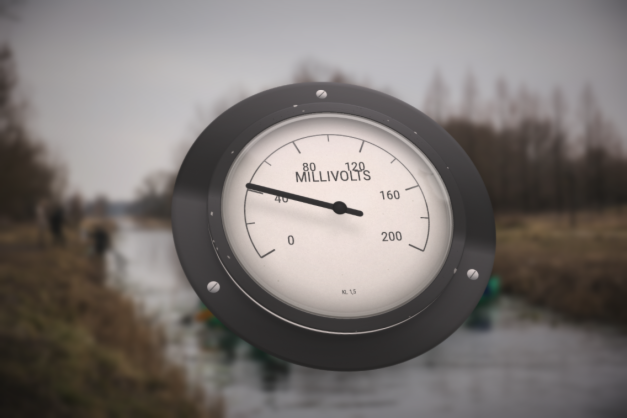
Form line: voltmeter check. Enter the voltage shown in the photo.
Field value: 40 mV
